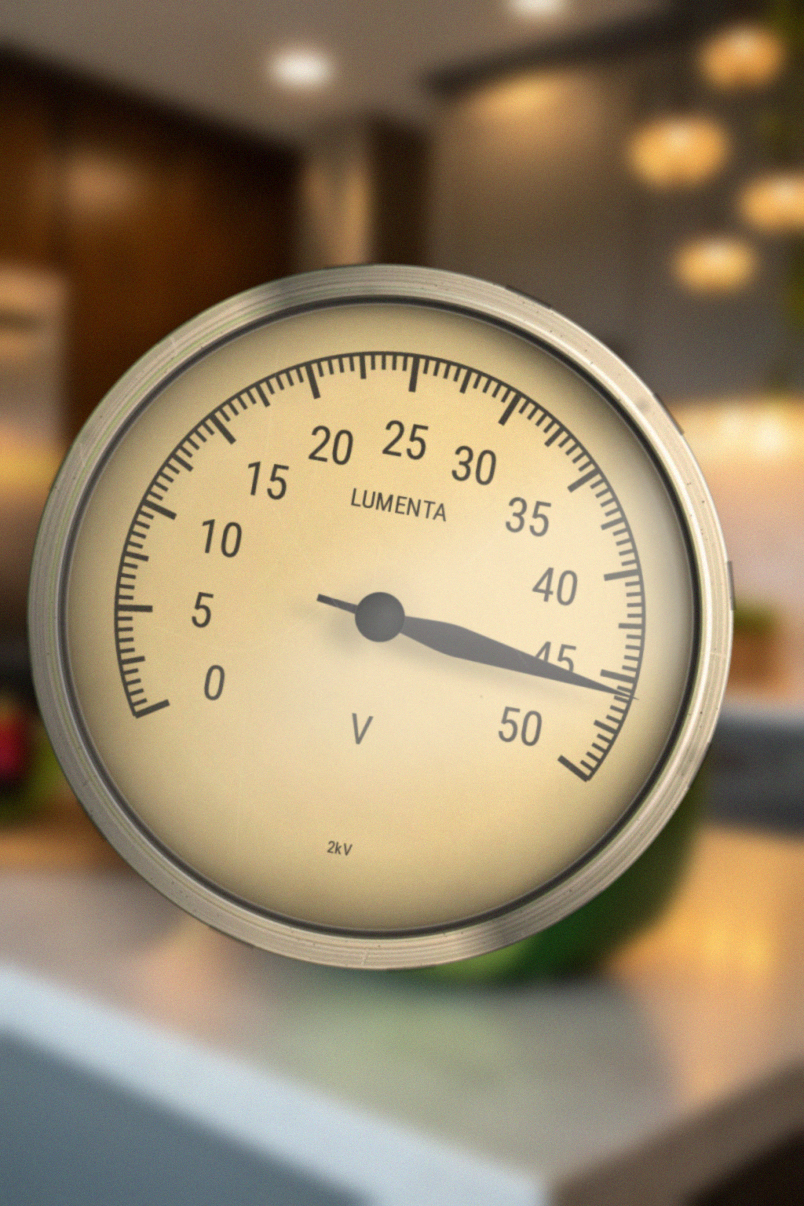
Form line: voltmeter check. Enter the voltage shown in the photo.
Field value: 45.75 V
